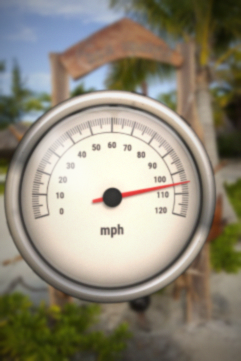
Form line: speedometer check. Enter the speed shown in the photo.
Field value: 105 mph
